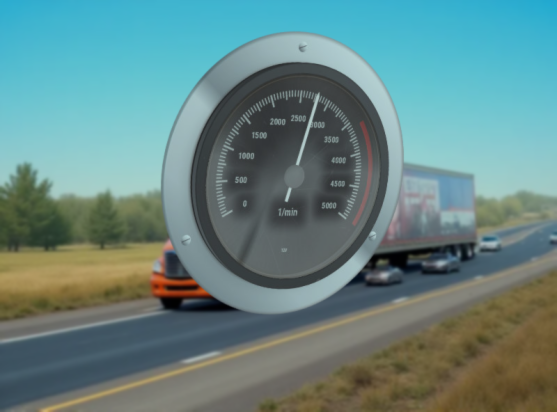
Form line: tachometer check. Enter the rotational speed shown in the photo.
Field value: 2750 rpm
